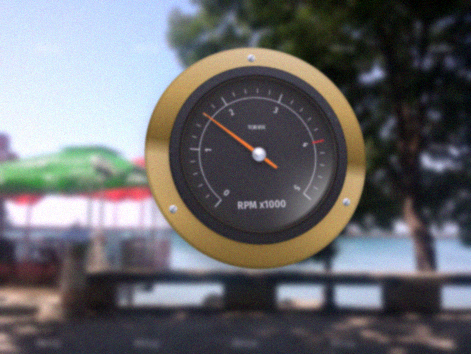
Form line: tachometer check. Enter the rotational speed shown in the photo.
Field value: 1600 rpm
